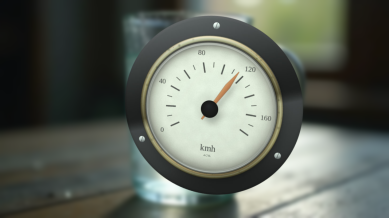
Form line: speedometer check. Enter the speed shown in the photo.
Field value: 115 km/h
